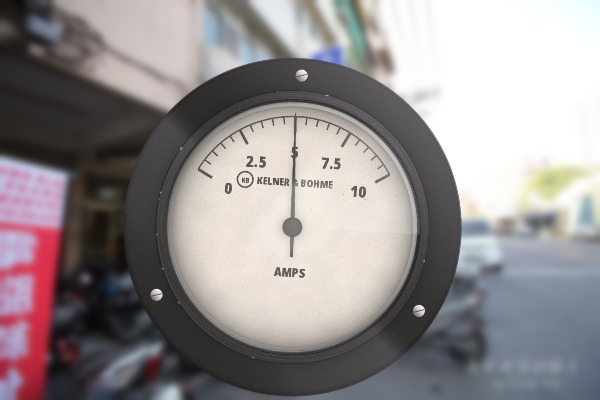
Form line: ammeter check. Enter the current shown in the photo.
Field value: 5 A
